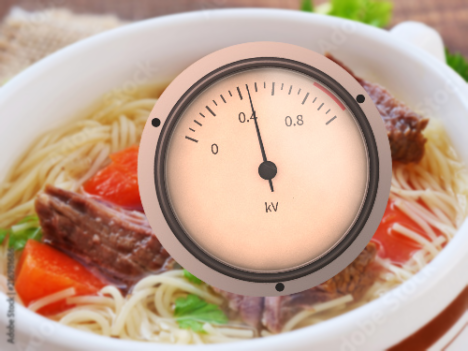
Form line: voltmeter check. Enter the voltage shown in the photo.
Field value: 0.45 kV
